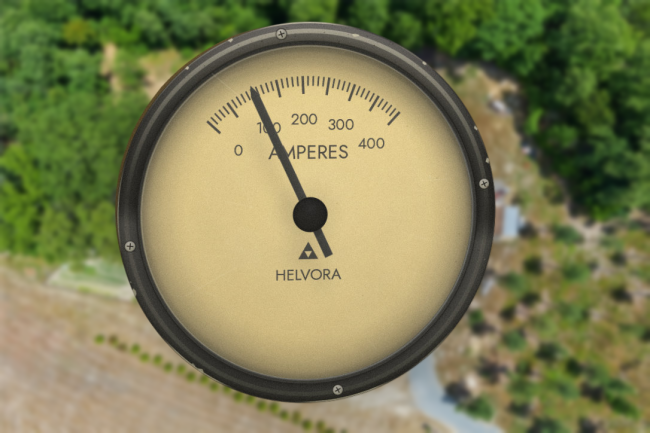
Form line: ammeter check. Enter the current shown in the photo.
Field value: 100 A
